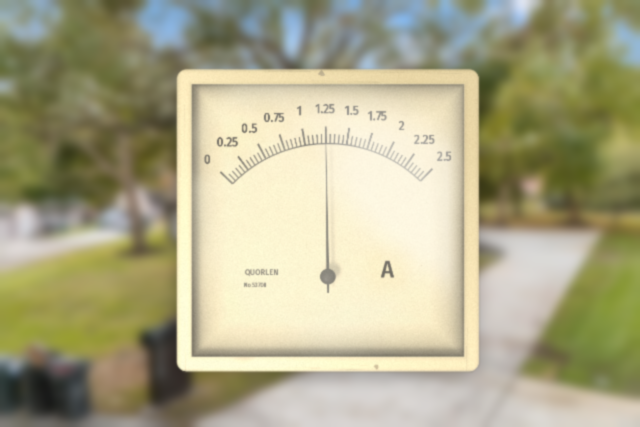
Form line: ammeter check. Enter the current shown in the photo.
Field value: 1.25 A
